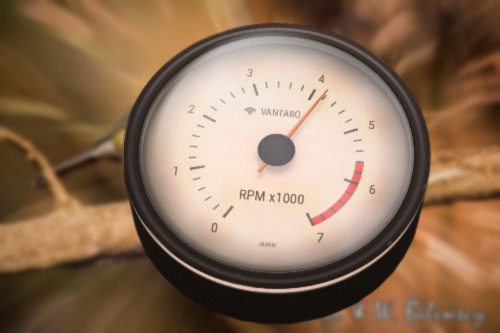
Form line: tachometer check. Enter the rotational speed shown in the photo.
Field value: 4200 rpm
